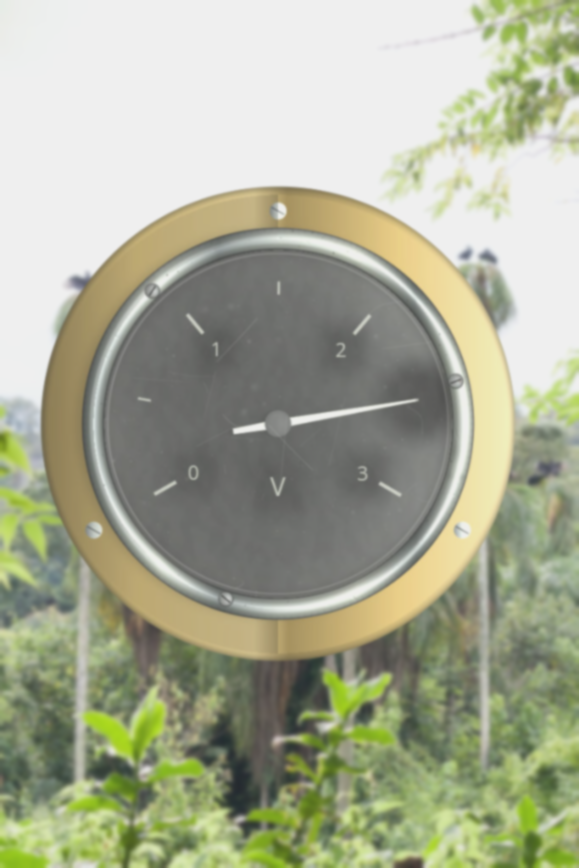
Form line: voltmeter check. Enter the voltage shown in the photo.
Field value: 2.5 V
